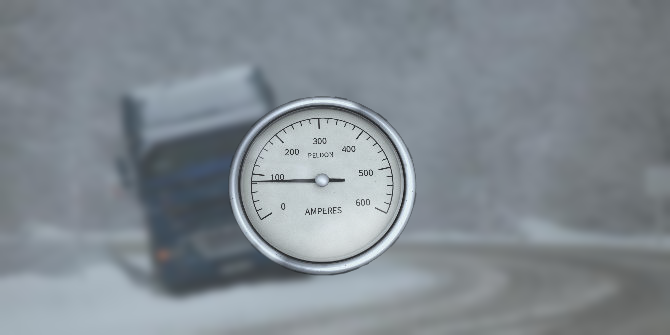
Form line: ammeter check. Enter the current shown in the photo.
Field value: 80 A
